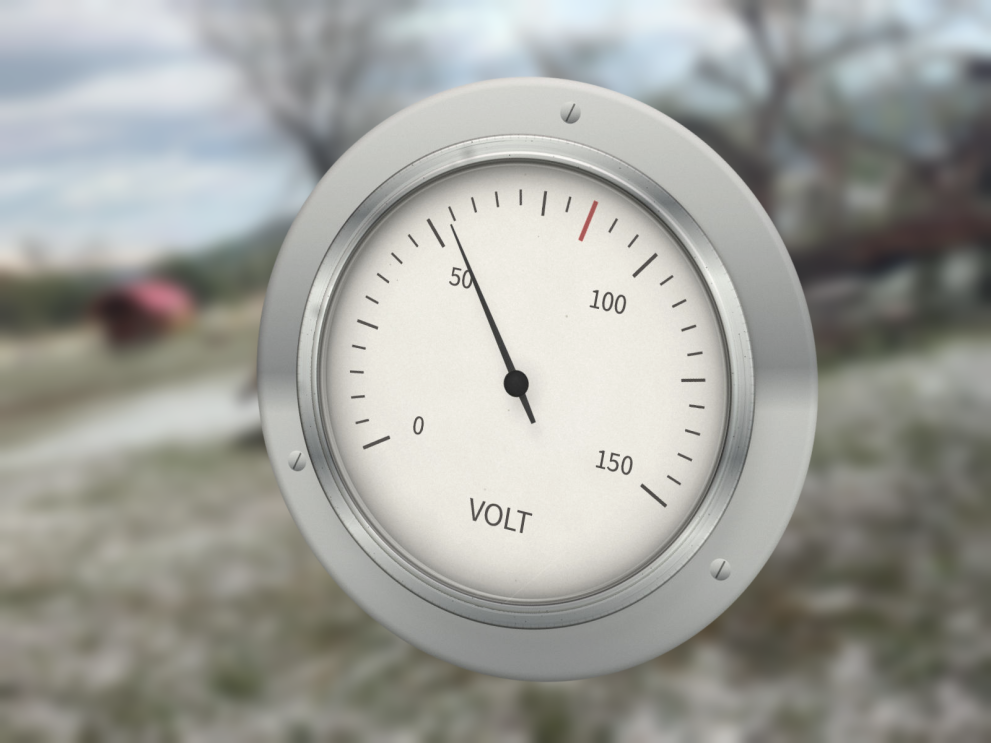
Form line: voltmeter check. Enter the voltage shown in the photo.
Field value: 55 V
